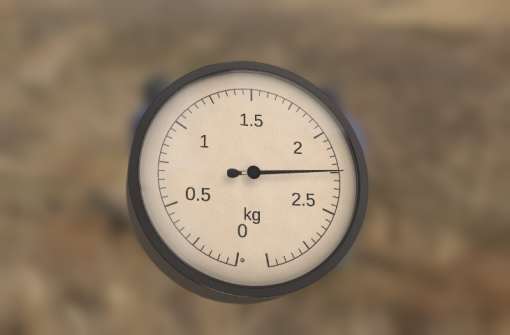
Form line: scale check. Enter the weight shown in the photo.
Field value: 2.25 kg
